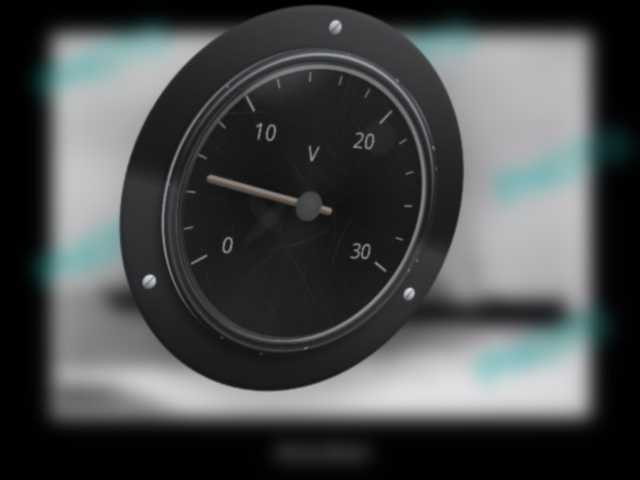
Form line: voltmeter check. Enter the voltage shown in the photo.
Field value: 5 V
